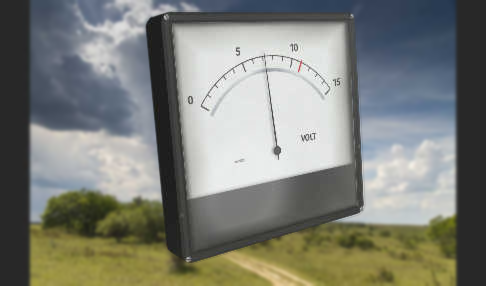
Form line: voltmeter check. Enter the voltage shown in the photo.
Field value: 7 V
